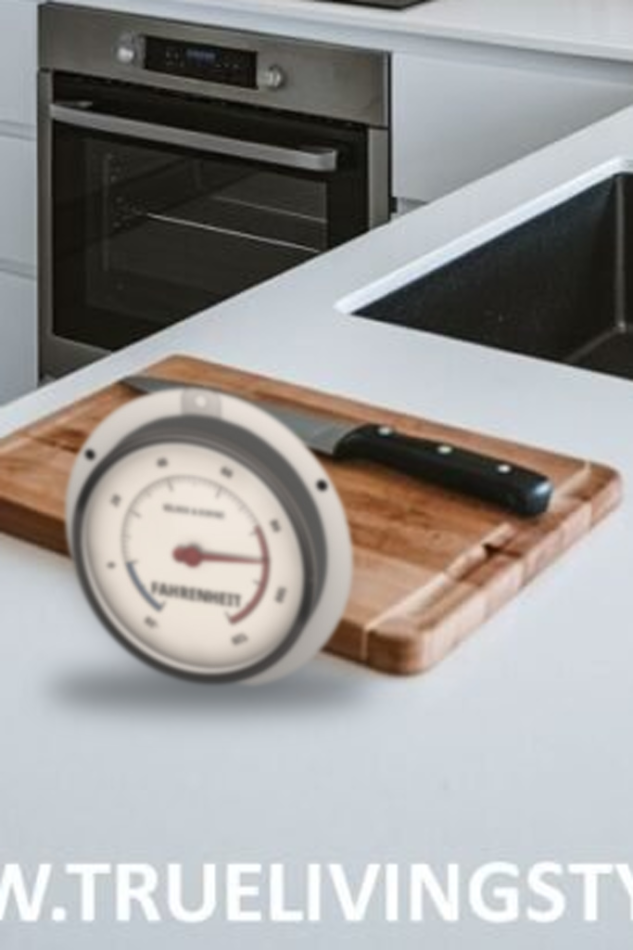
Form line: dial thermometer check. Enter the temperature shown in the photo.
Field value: 90 °F
